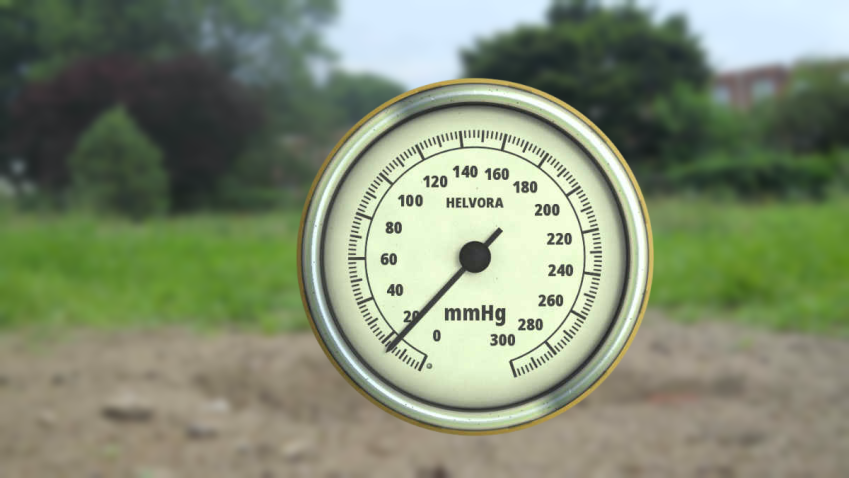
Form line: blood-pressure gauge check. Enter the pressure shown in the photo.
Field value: 16 mmHg
